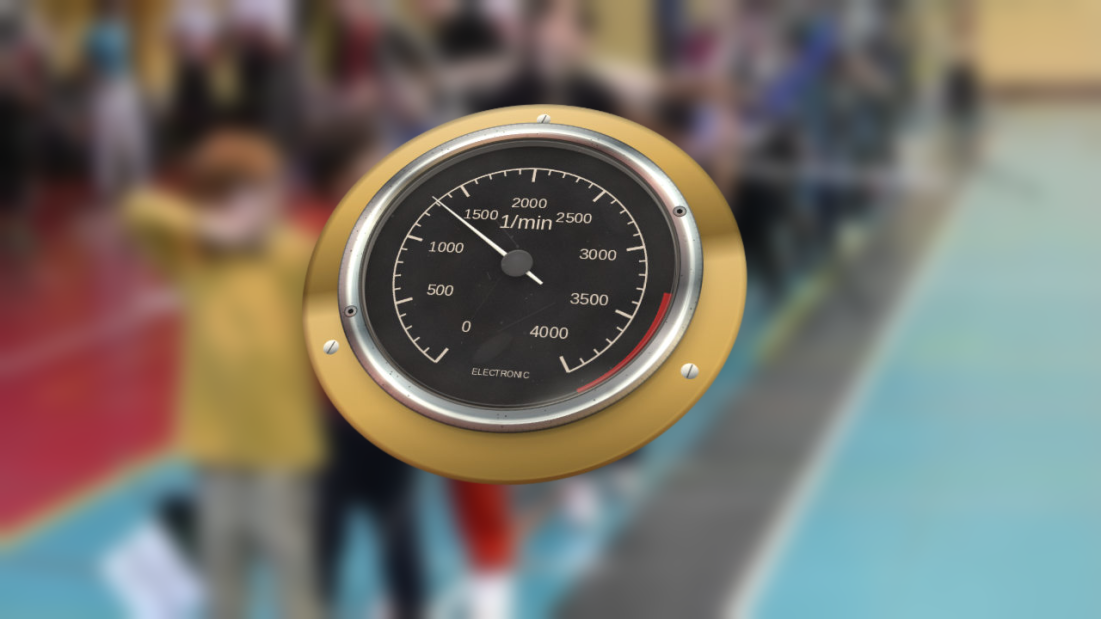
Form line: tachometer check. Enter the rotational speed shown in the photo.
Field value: 1300 rpm
